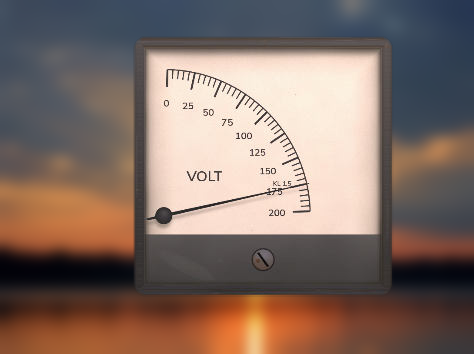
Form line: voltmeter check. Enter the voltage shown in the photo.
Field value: 175 V
